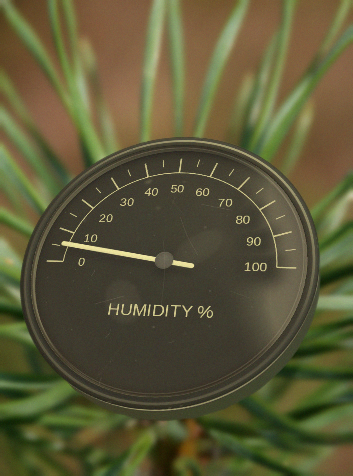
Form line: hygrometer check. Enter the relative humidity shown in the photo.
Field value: 5 %
